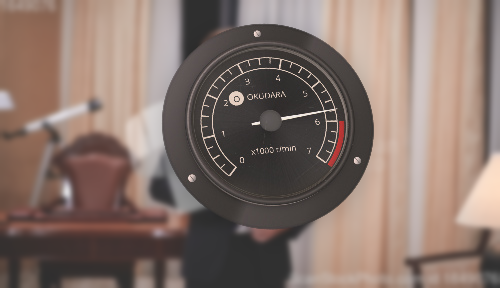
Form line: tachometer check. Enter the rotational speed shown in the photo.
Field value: 5750 rpm
